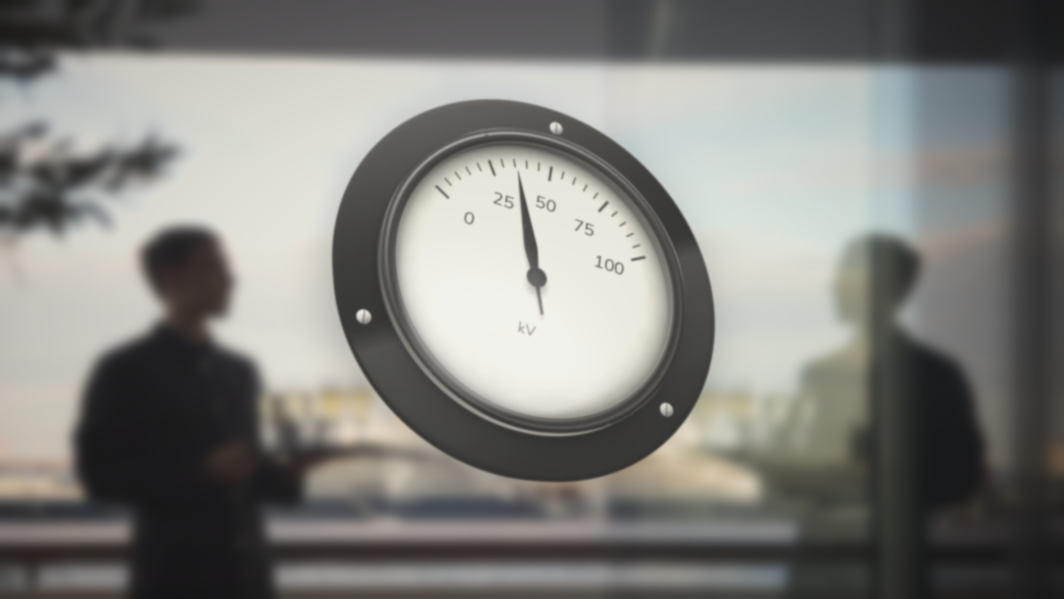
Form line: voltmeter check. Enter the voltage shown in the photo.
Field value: 35 kV
